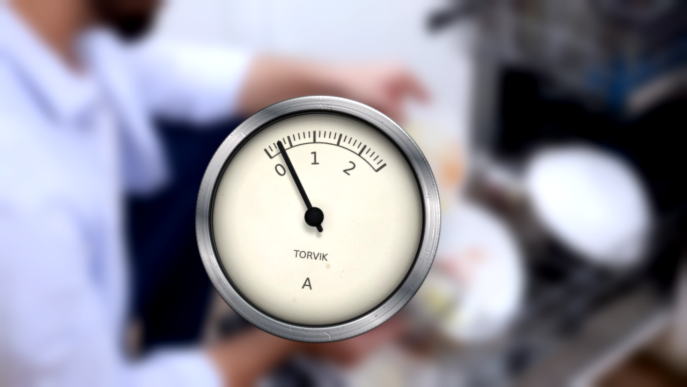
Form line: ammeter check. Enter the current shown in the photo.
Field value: 0.3 A
